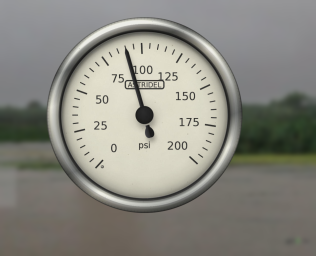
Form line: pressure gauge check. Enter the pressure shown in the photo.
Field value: 90 psi
